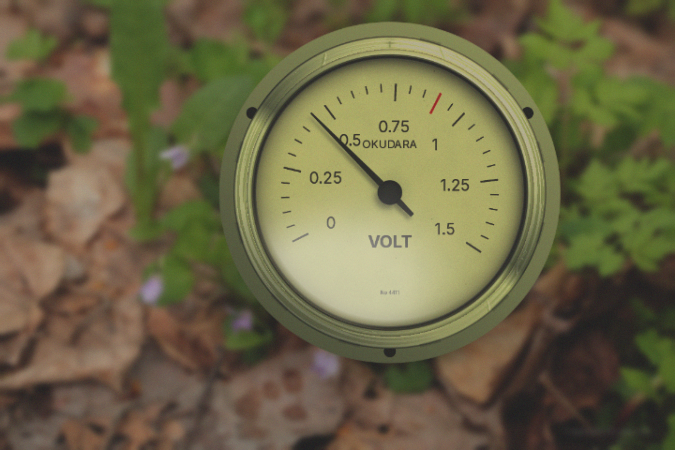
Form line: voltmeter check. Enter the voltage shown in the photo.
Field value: 0.45 V
